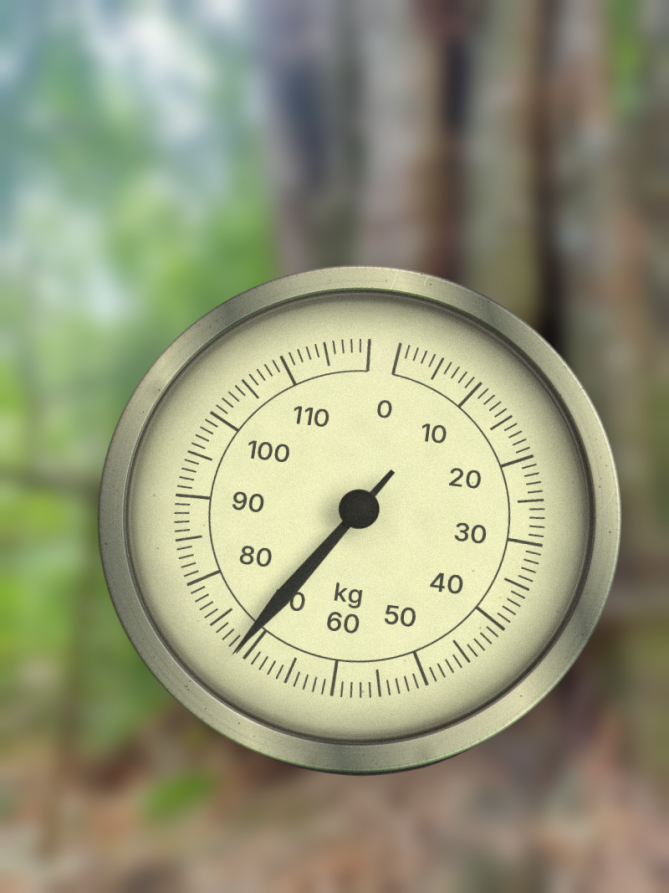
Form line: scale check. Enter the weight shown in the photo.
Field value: 71 kg
